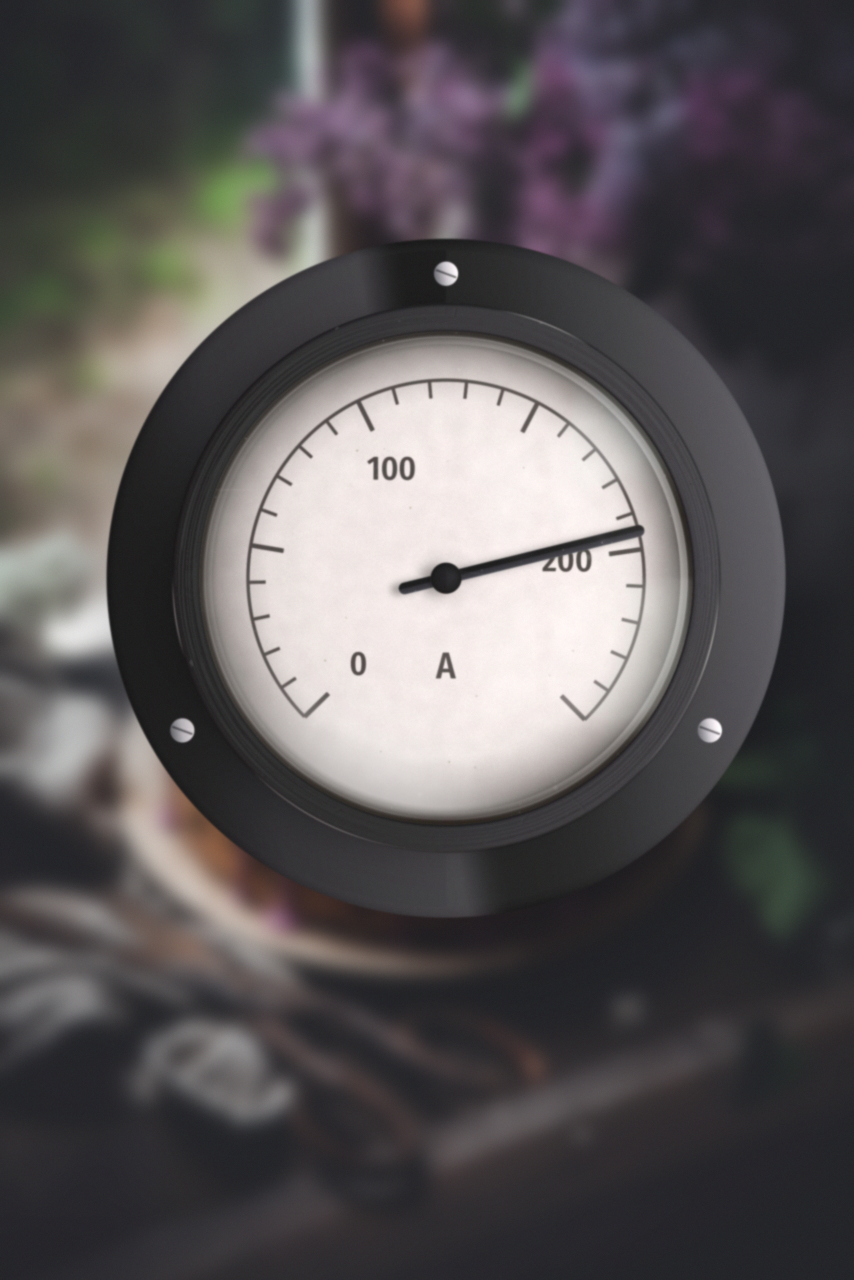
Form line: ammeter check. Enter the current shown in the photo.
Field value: 195 A
